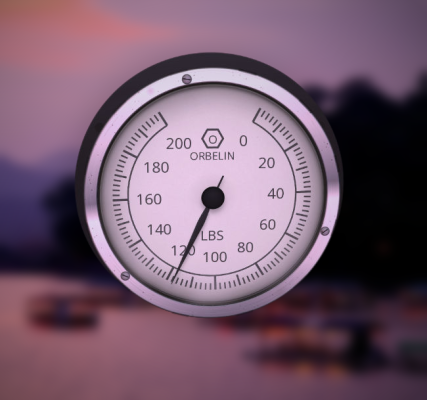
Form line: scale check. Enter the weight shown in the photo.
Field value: 118 lb
